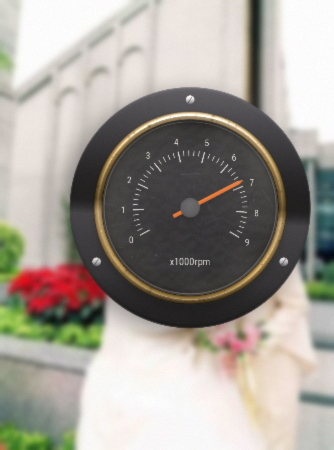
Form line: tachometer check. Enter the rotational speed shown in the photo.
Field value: 6800 rpm
